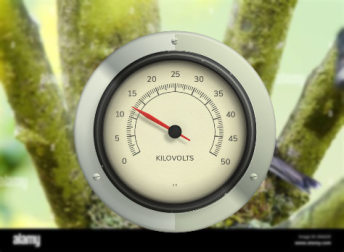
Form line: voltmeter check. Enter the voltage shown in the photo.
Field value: 12.5 kV
